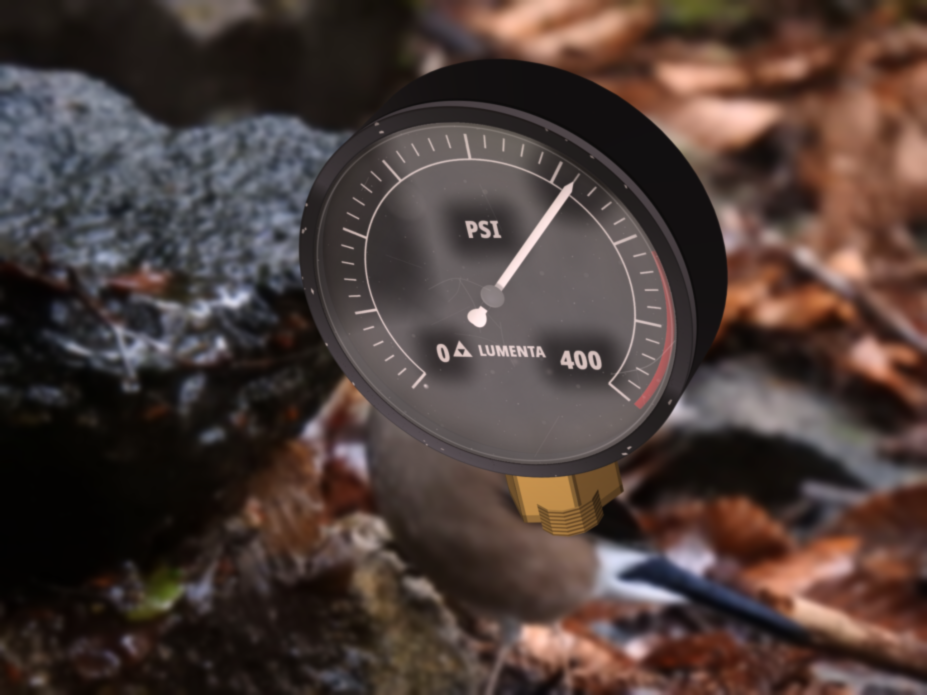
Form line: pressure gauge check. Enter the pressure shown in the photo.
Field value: 260 psi
